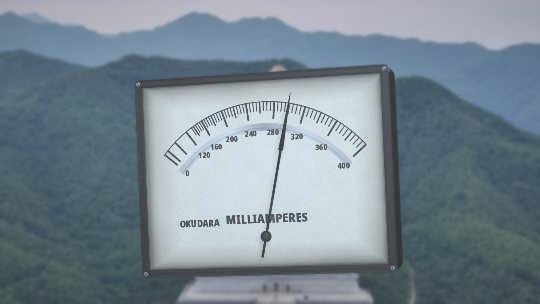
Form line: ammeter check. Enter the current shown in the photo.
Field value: 300 mA
